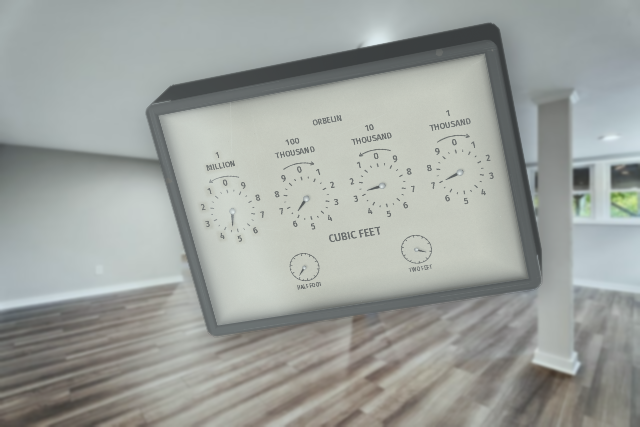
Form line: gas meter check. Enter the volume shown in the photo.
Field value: 462700 ft³
